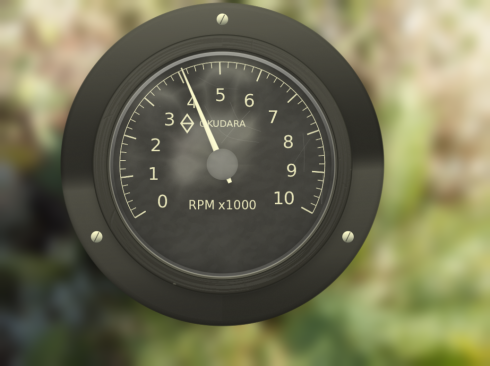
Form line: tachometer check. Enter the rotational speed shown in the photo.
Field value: 4100 rpm
